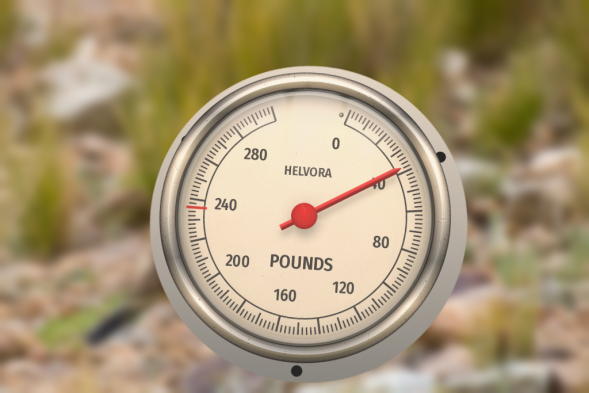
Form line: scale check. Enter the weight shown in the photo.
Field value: 38 lb
